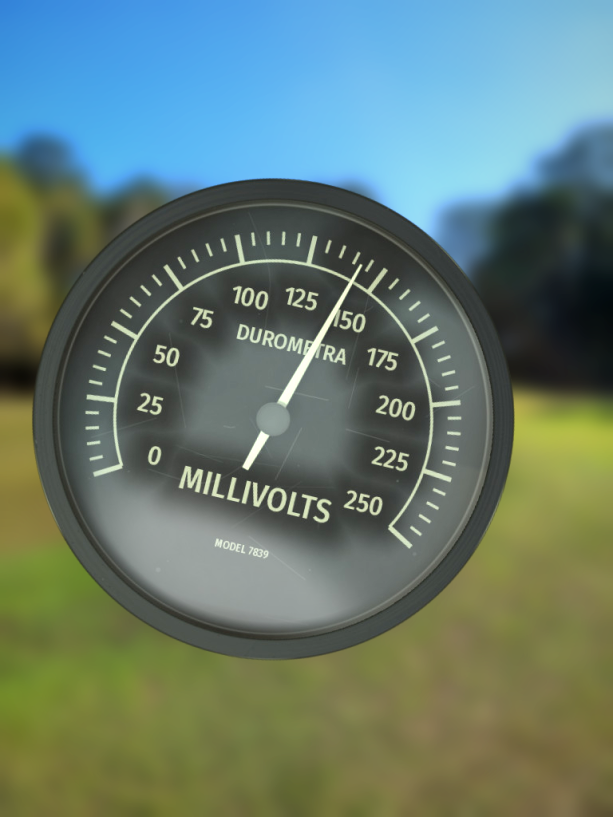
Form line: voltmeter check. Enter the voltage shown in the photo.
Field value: 142.5 mV
